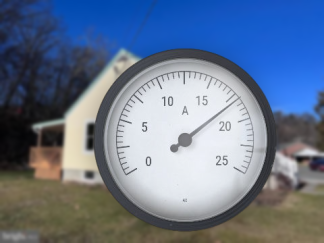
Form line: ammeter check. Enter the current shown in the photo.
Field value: 18 A
